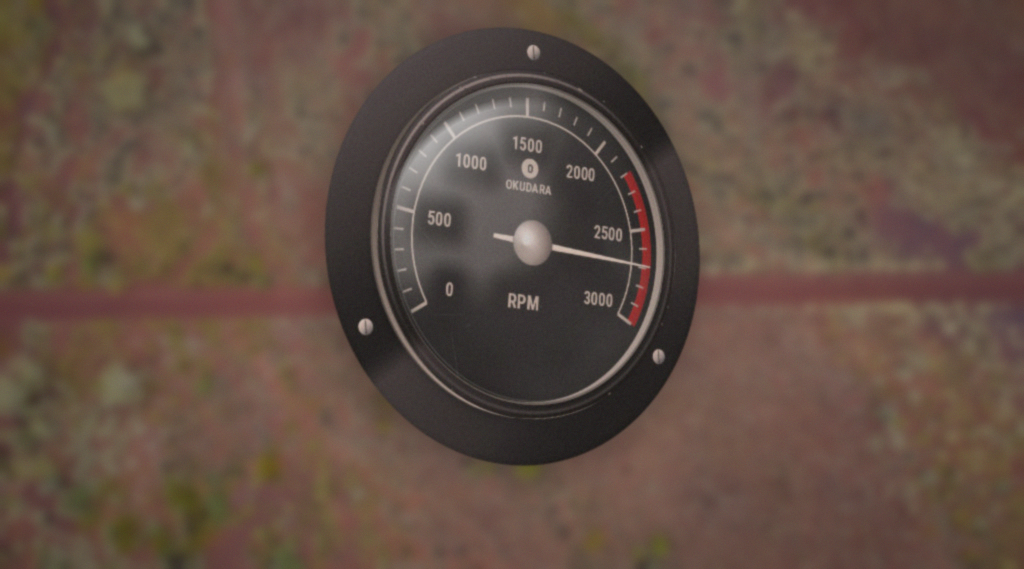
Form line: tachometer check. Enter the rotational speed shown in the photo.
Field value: 2700 rpm
